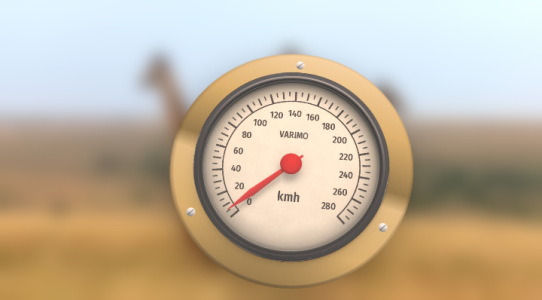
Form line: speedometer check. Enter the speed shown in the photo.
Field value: 5 km/h
